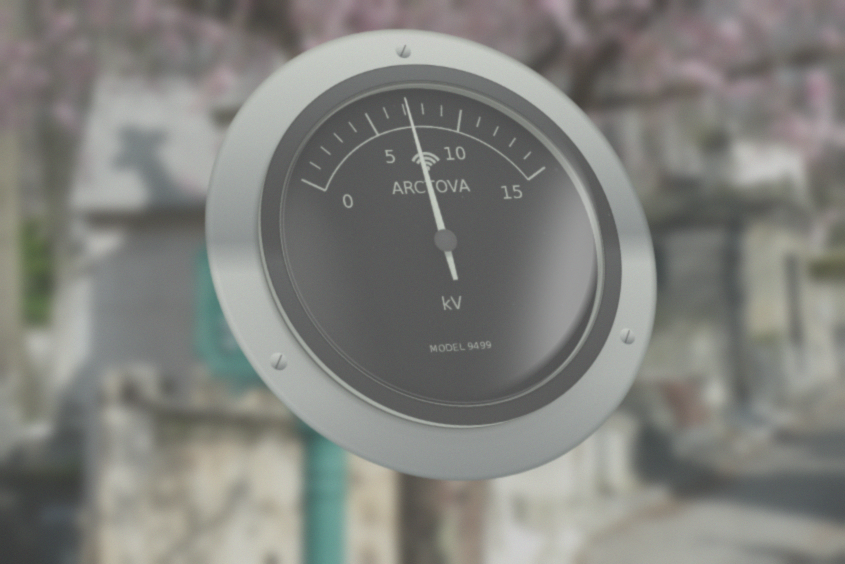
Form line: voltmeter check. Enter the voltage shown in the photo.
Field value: 7 kV
